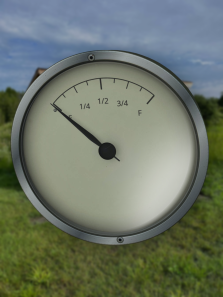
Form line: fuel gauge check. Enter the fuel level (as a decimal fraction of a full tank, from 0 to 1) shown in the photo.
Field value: 0
